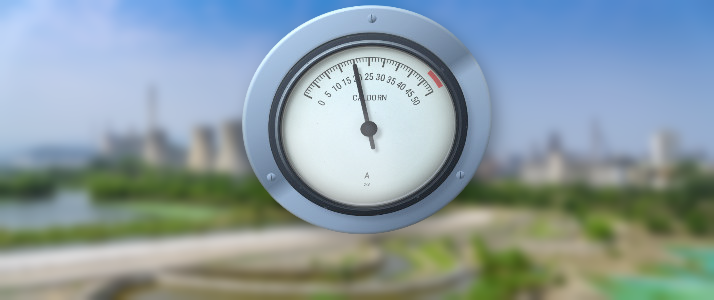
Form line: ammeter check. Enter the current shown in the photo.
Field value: 20 A
